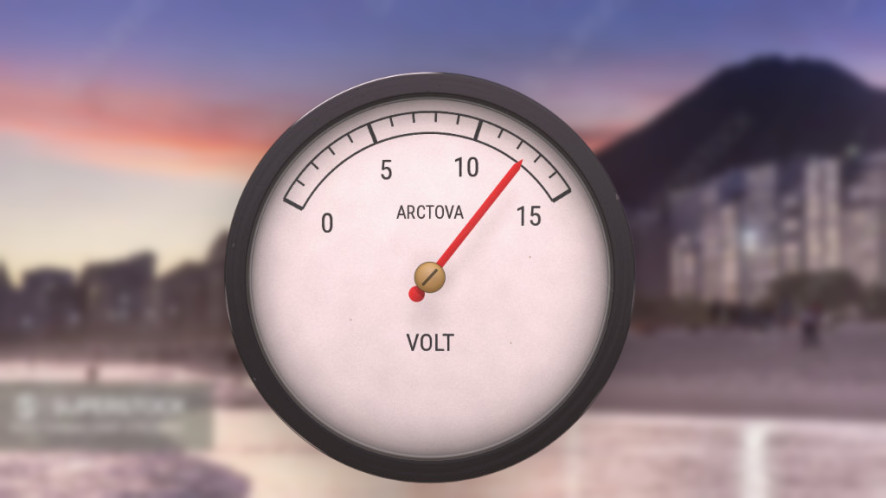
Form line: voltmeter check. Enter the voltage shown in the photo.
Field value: 12.5 V
